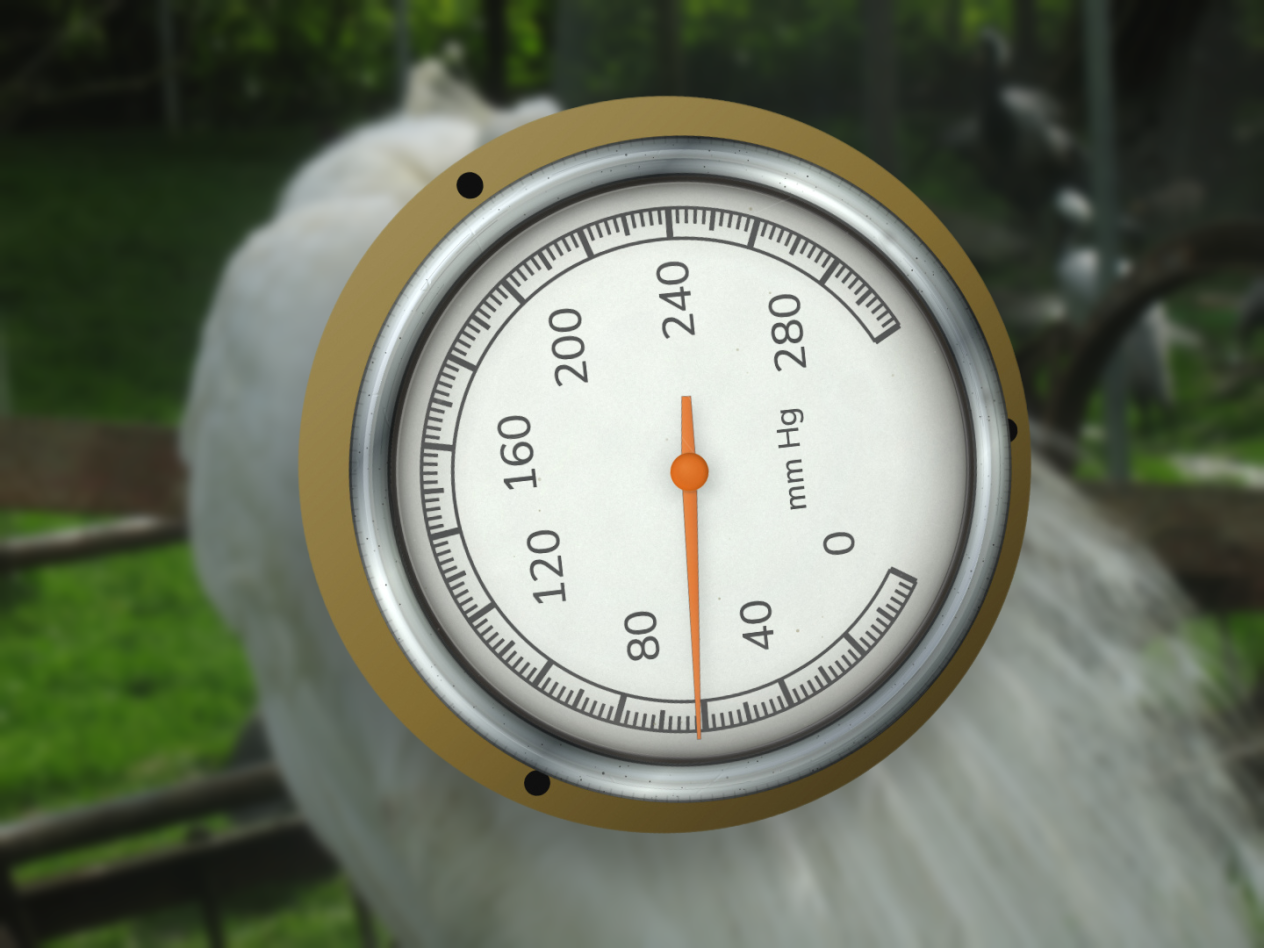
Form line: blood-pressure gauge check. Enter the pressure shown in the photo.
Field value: 62 mmHg
